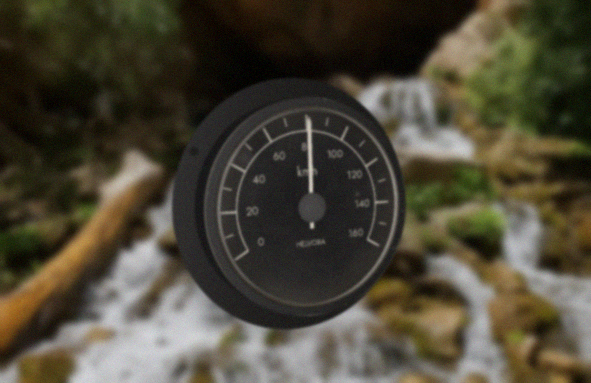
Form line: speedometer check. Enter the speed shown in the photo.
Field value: 80 km/h
